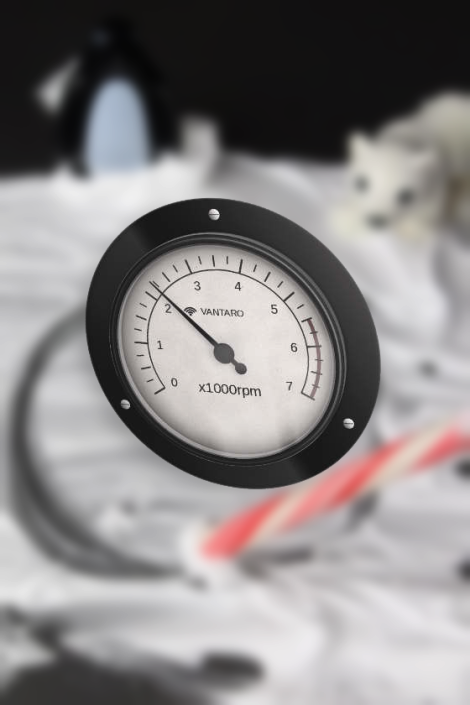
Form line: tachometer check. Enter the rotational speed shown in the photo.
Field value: 2250 rpm
